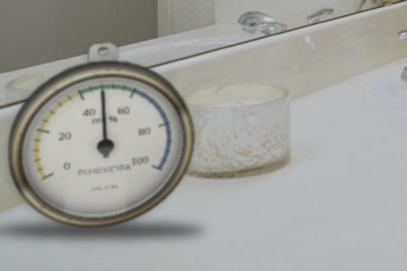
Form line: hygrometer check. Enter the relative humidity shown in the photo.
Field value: 48 %
